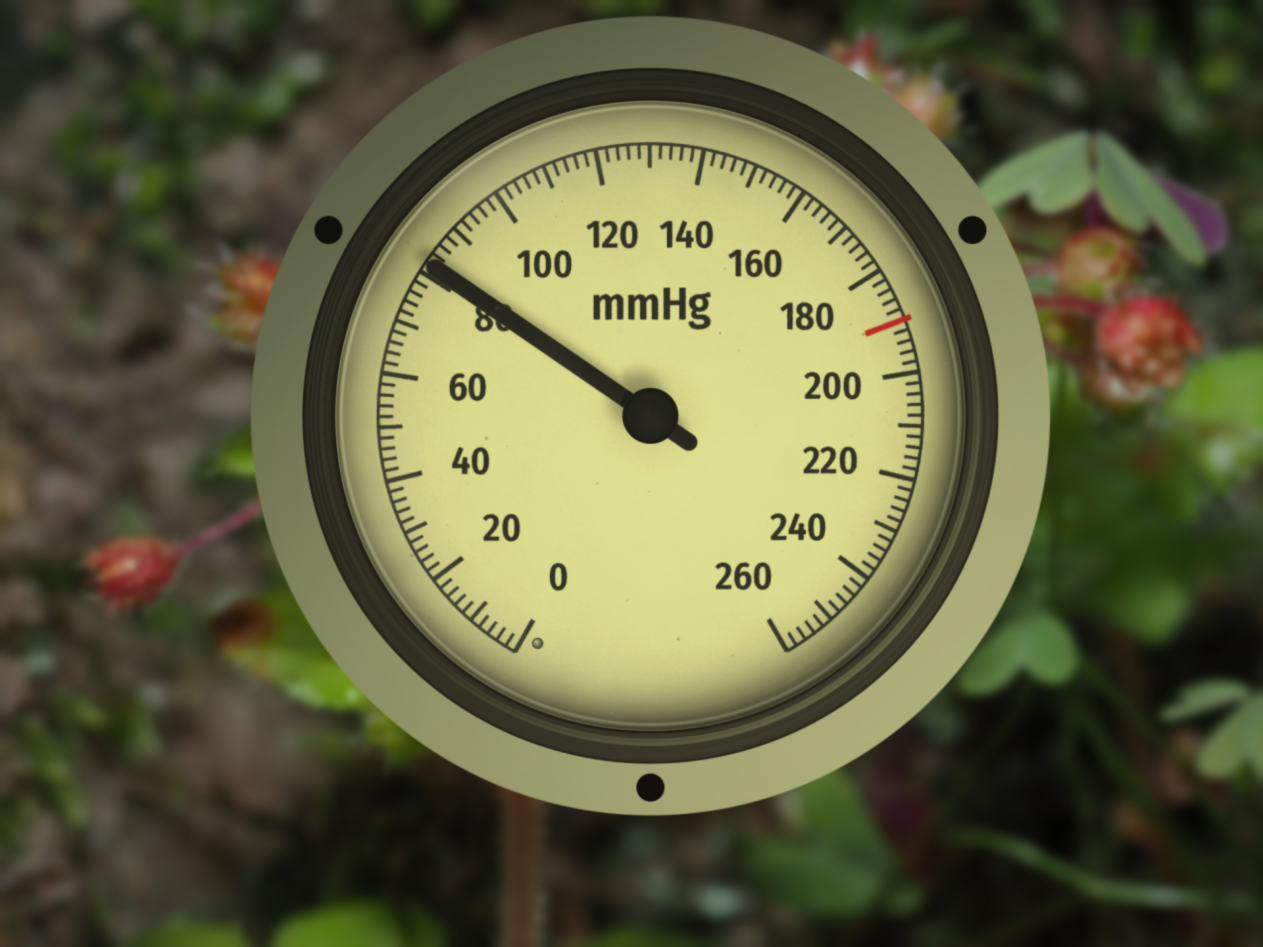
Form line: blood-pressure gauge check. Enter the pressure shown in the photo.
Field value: 82 mmHg
